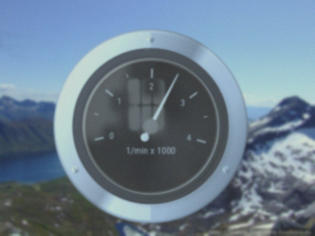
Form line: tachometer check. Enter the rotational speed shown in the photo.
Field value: 2500 rpm
